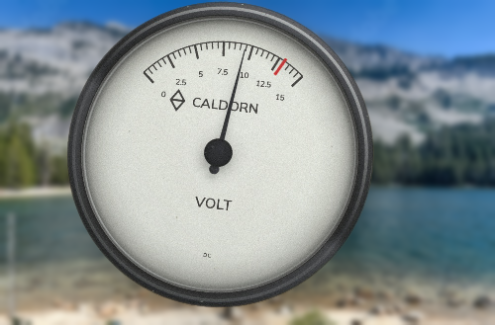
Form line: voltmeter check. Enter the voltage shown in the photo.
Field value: 9.5 V
